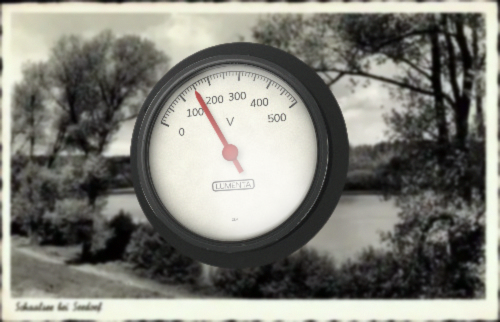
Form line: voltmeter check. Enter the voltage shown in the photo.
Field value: 150 V
